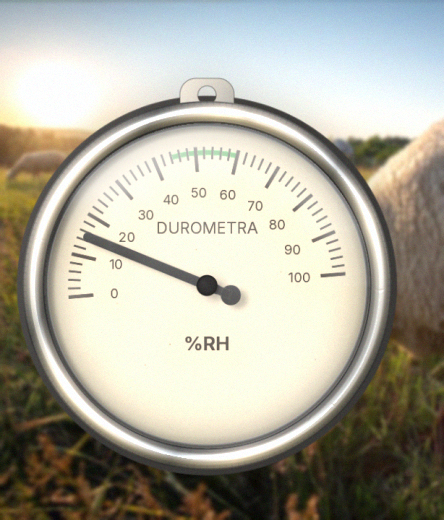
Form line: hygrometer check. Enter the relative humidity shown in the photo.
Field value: 15 %
